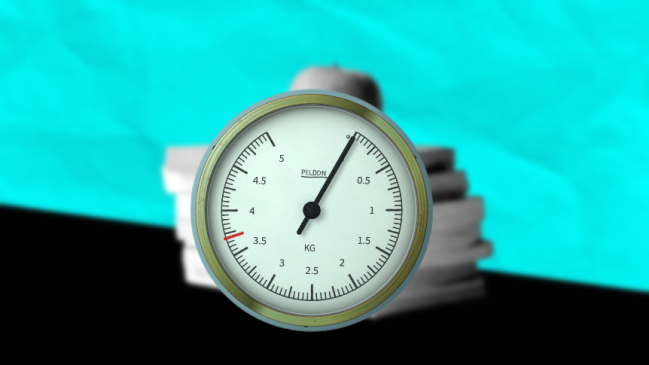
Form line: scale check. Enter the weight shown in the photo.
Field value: 0 kg
